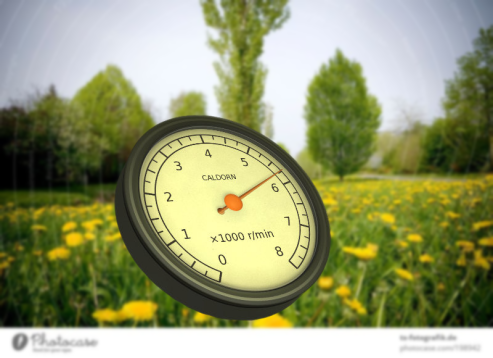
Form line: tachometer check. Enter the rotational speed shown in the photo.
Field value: 5750 rpm
